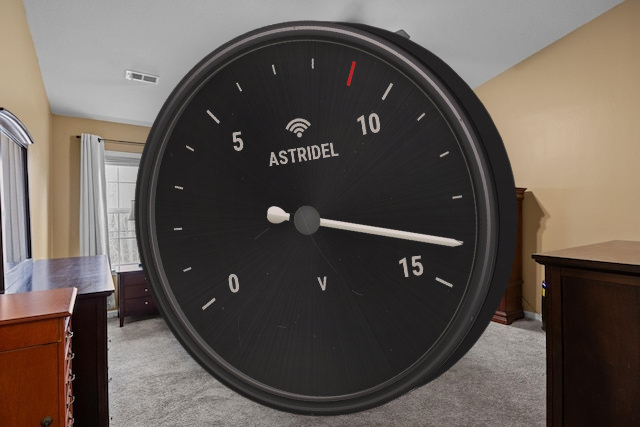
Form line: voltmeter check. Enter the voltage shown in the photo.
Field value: 14 V
